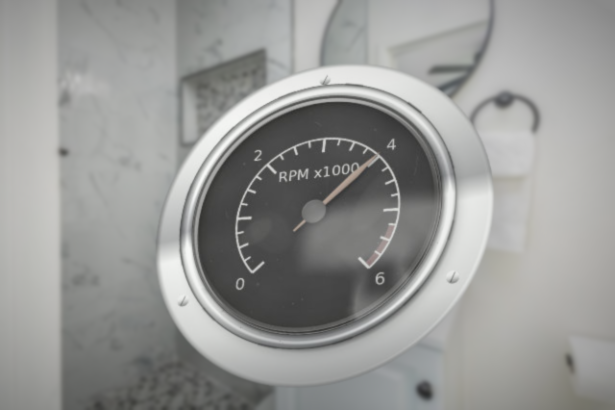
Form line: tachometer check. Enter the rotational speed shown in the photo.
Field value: 4000 rpm
